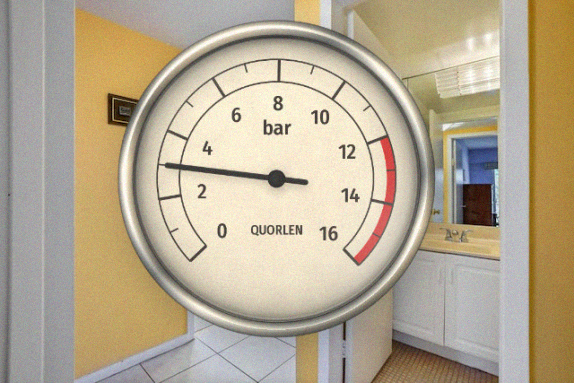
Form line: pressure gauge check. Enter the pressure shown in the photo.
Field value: 3 bar
